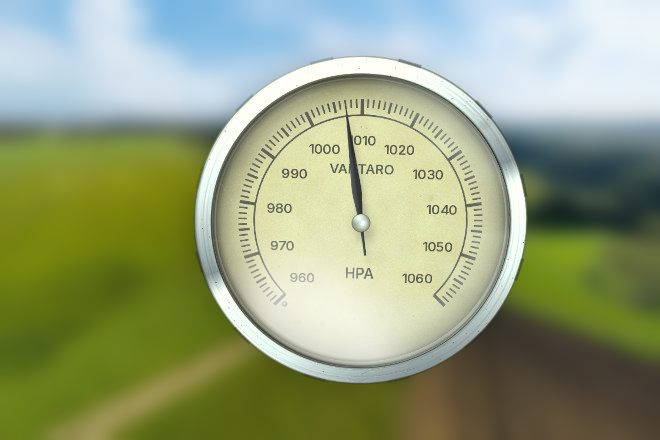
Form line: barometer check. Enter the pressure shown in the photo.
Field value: 1007 hPa
